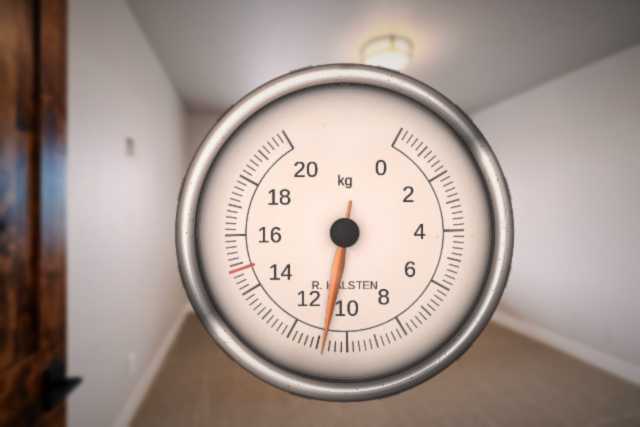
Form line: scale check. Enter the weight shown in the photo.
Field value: 10.8 kg
